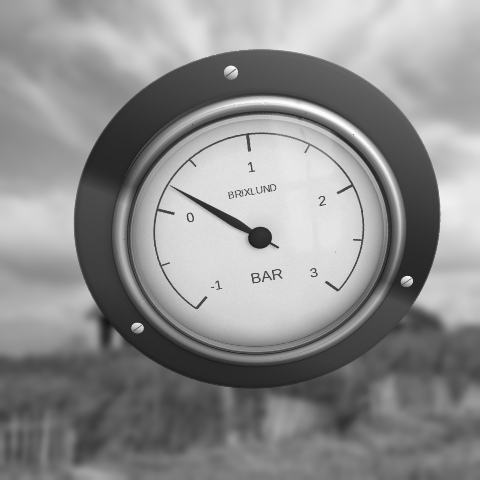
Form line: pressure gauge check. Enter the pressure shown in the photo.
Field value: 0.25 bar
